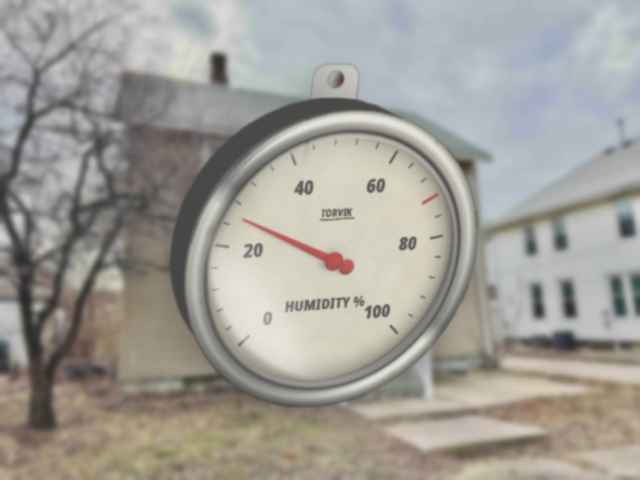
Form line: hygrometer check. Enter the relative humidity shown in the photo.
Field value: 26 %
